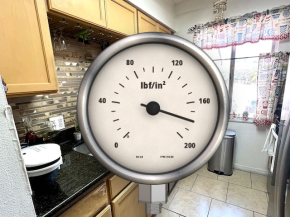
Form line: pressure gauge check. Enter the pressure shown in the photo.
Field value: 180 psi
